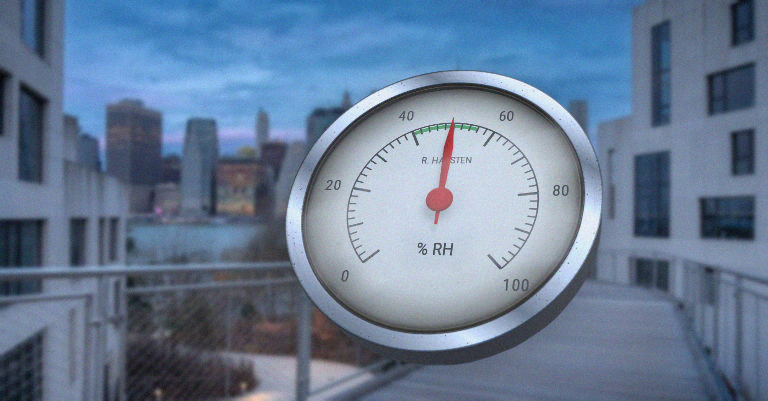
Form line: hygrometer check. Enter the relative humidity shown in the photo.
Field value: 50 %
